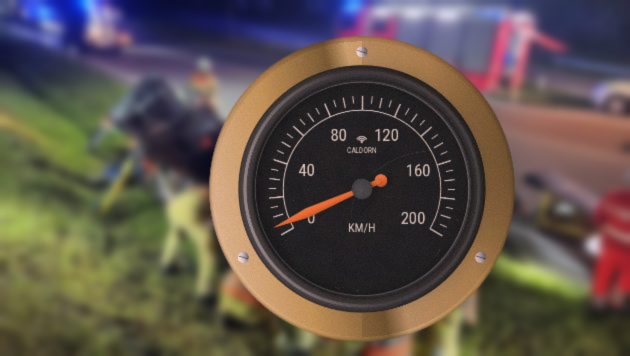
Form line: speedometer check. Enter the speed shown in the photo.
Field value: 5 km/h
